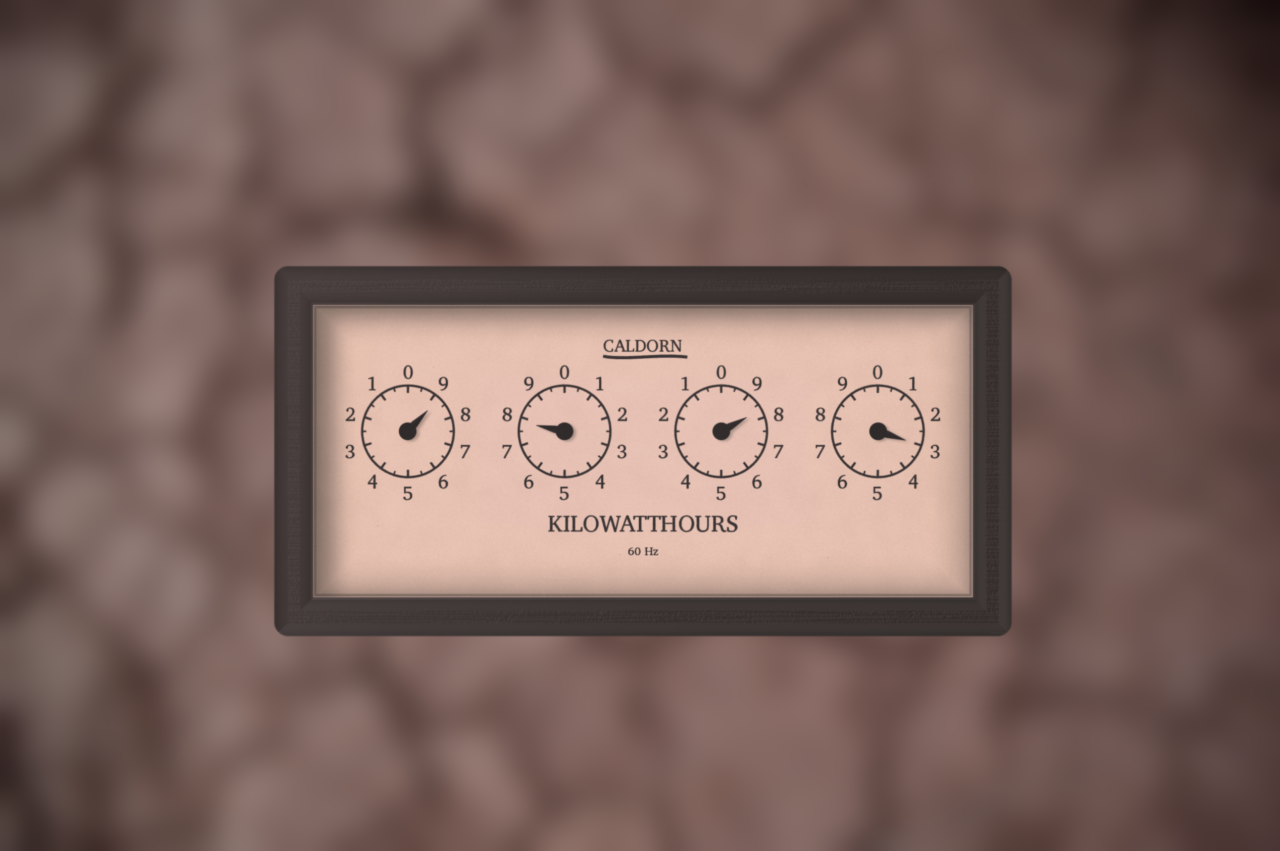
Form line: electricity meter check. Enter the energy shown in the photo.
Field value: 8783 kWh
